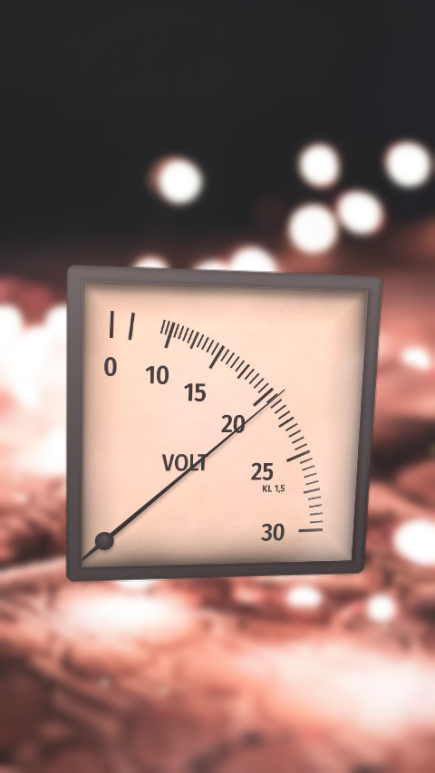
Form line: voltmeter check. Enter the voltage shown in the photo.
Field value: 20.5 V
